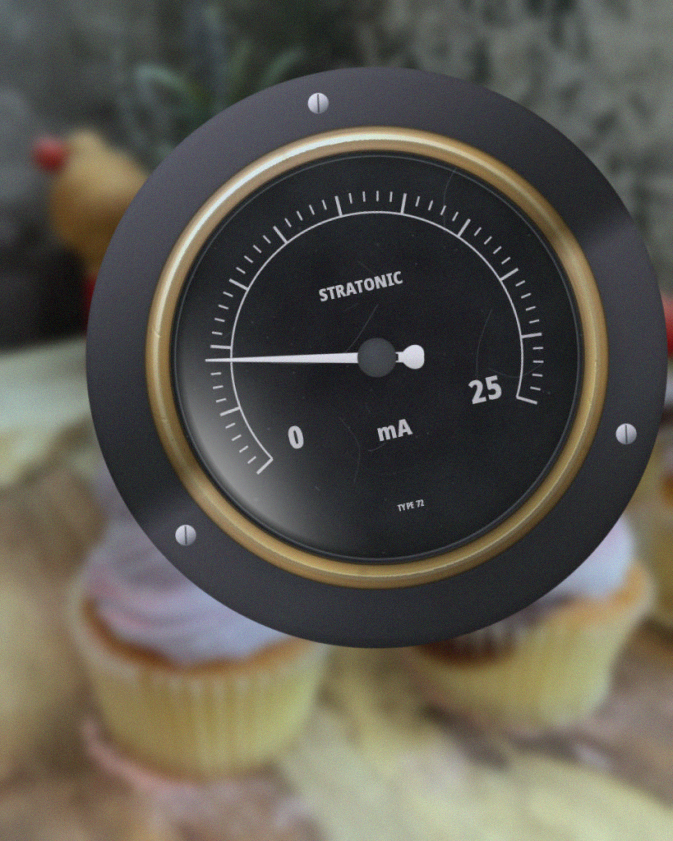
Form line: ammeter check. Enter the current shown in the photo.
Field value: 4.5 mA
